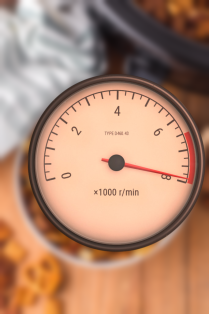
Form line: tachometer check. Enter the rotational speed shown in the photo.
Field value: 7875 rpm
